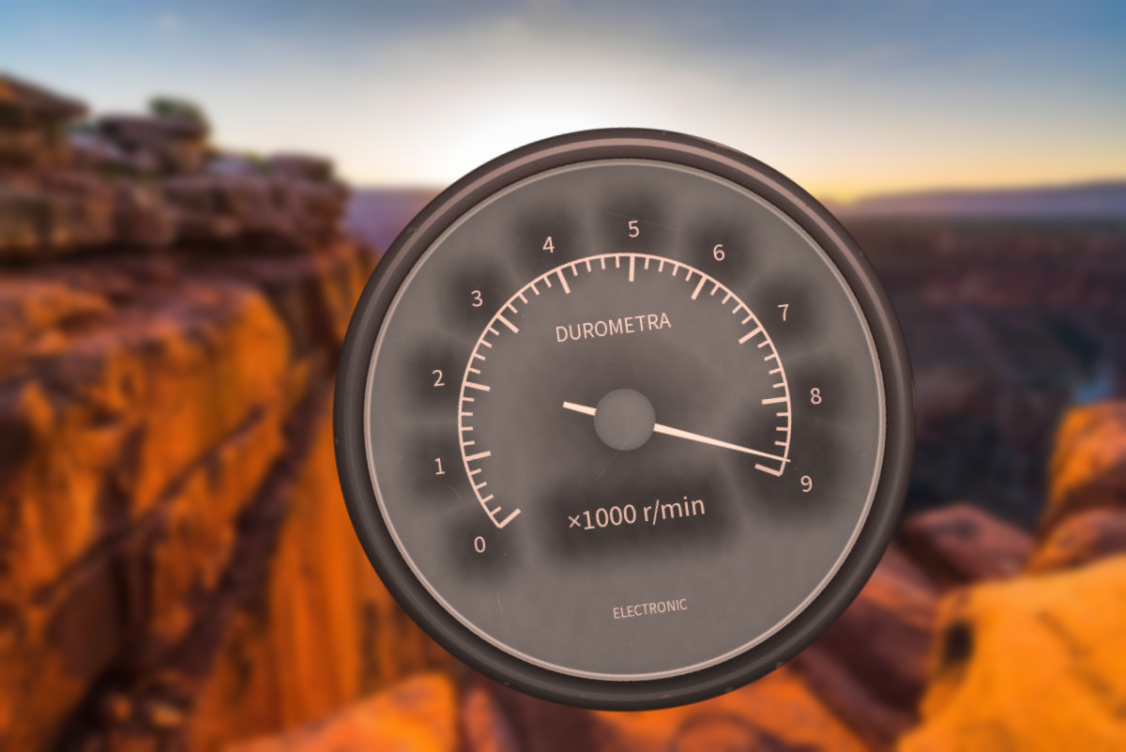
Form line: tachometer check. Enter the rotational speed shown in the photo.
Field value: 8800 rpm
